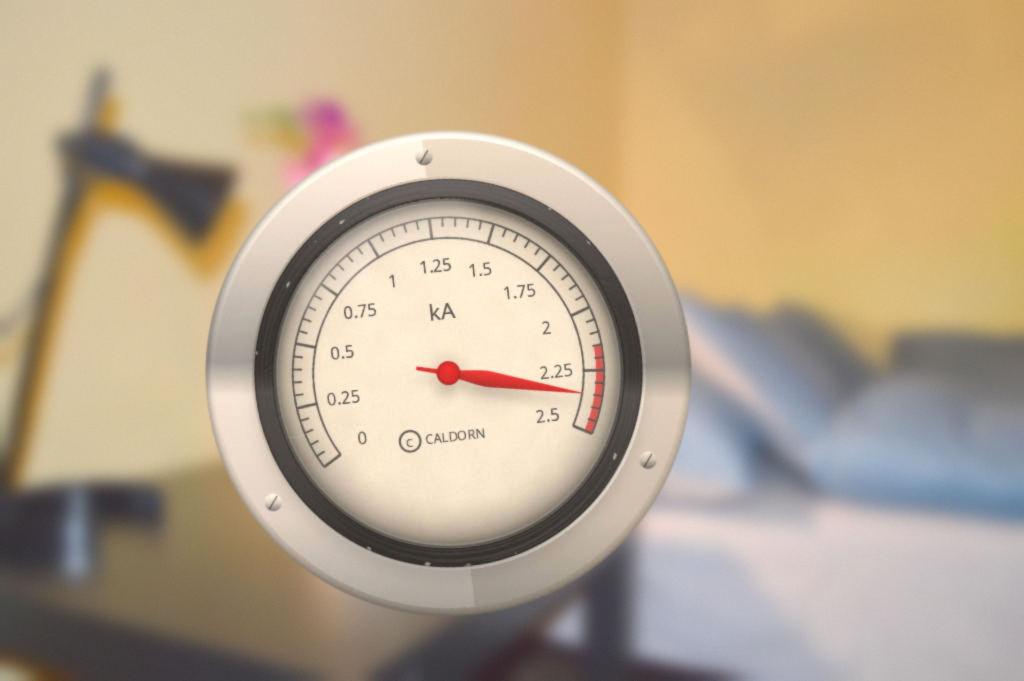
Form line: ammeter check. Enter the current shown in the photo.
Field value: 2.35 kA
